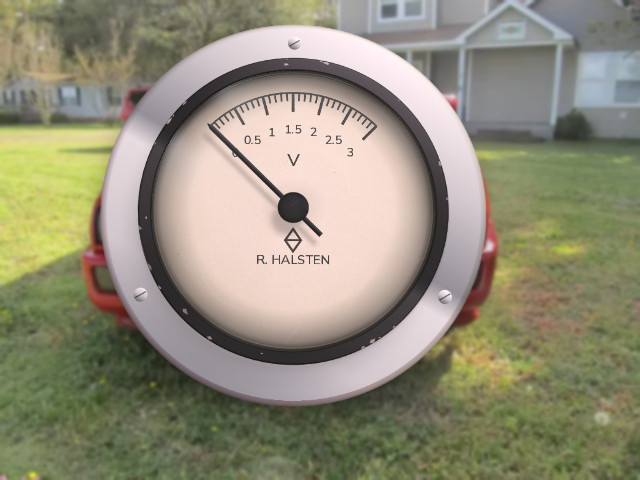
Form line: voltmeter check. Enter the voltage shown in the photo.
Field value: 0 V
